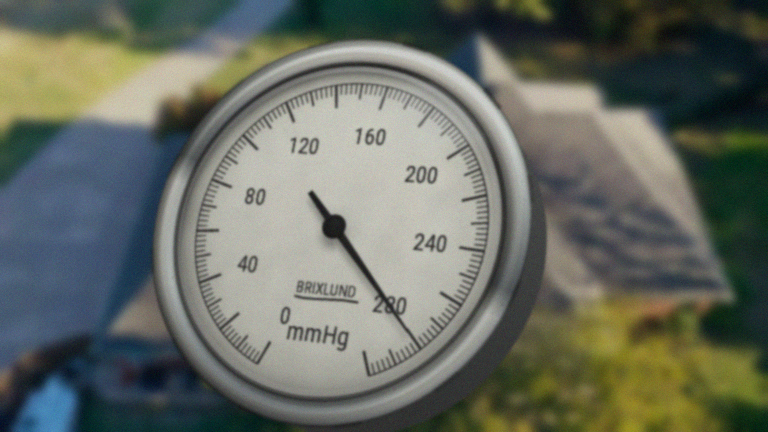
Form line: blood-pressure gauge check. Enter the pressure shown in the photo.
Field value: 280 mmHg
